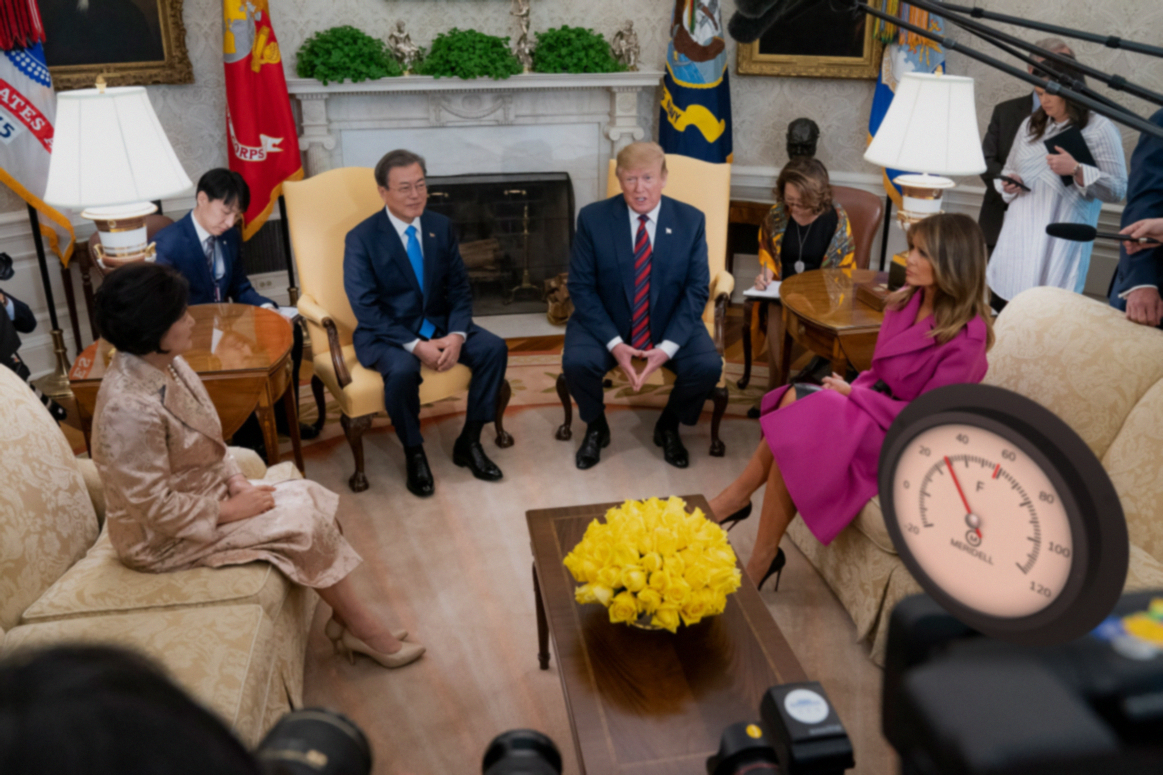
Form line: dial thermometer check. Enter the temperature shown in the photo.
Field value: 30 °F
